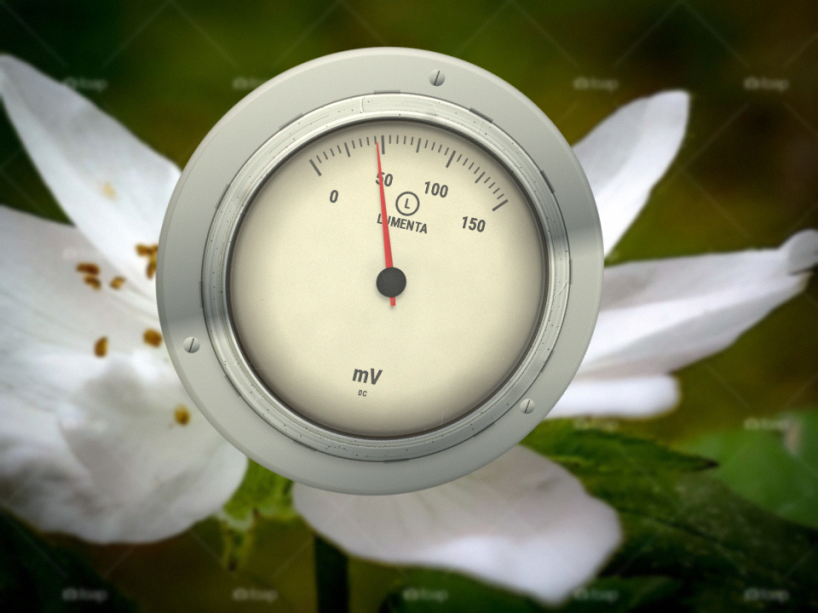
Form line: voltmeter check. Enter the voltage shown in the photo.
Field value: 45 mV
